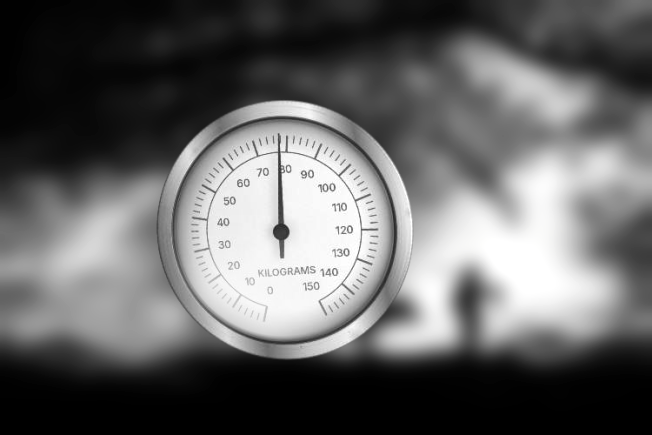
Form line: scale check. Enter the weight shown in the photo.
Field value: 78 kg
